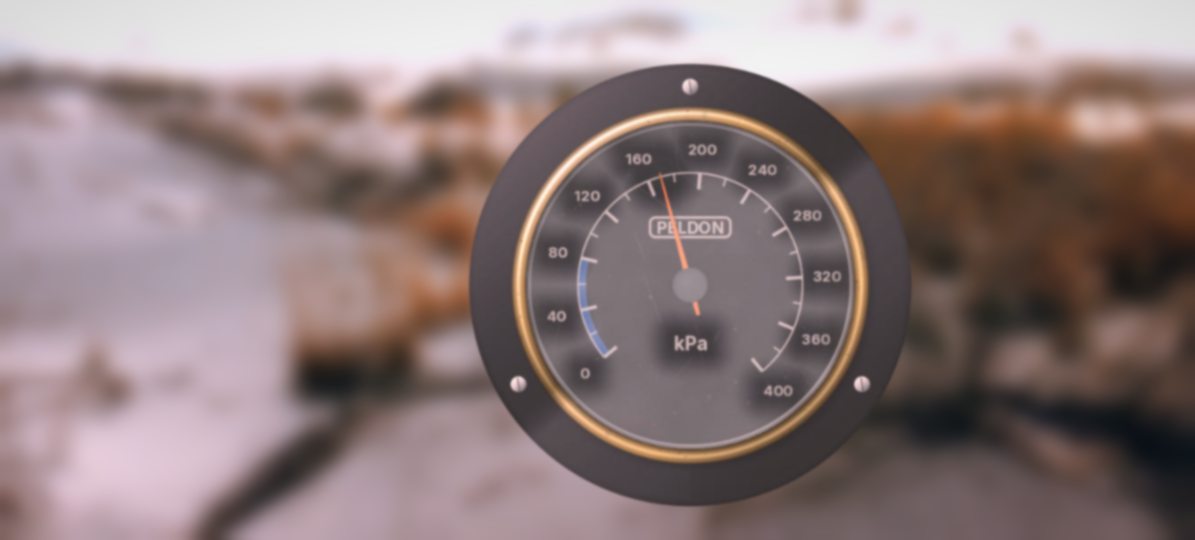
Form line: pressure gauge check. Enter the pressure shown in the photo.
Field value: 170 kPa
